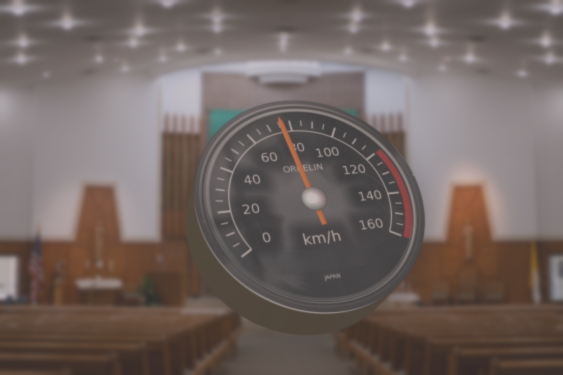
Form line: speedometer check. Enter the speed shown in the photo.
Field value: 75 km/h
